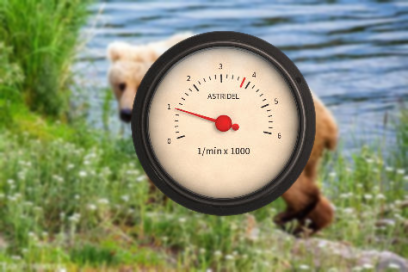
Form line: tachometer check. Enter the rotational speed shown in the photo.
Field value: 1000 rpm
